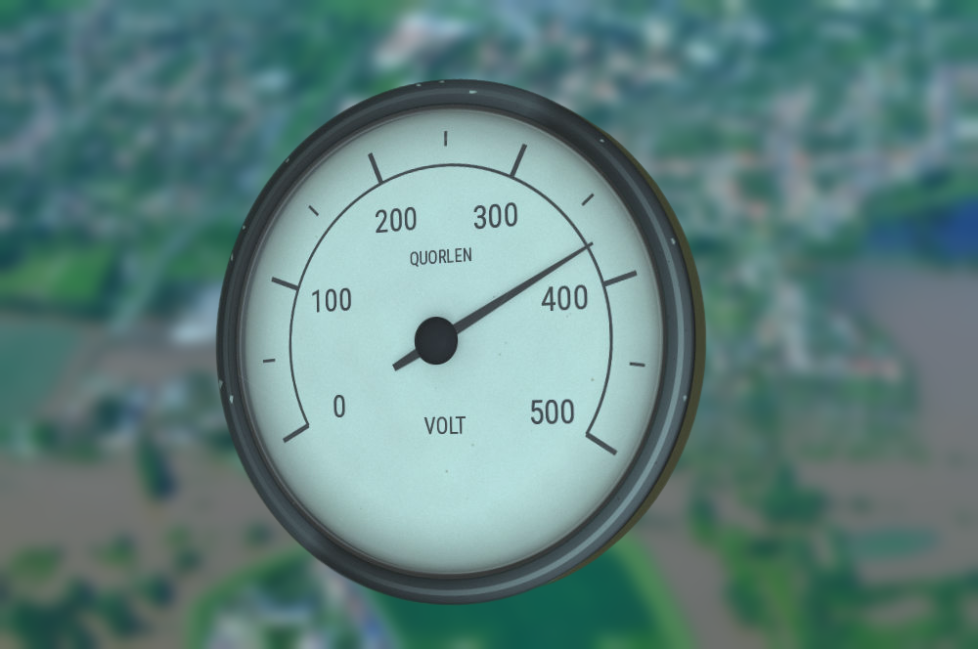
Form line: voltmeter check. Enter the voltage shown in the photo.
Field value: 375 V
